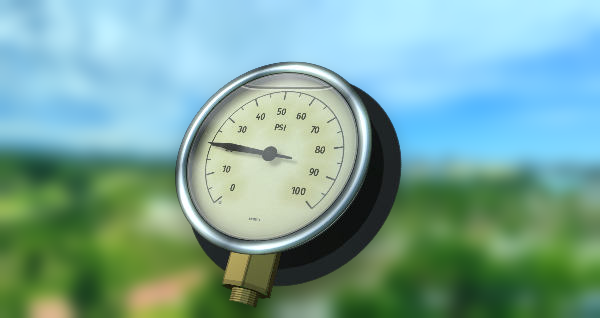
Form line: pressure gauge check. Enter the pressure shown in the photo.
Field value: 20 psi
